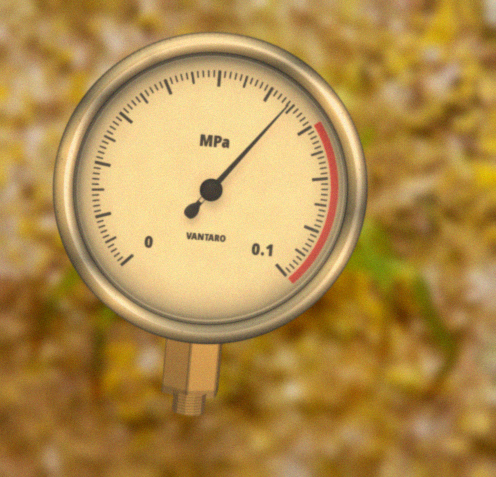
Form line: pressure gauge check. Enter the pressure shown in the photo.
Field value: 0.064 MPa
